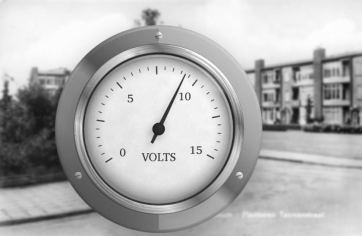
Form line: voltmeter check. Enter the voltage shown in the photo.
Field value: 9.25 V
